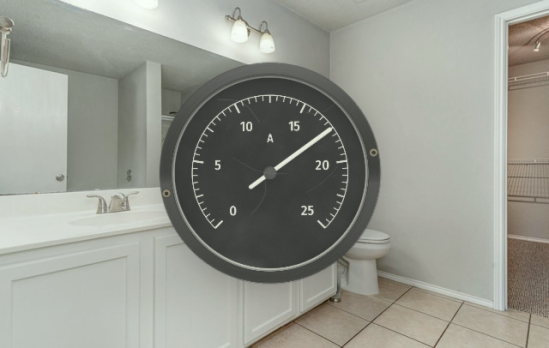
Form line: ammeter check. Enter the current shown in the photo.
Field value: 17.5 A
